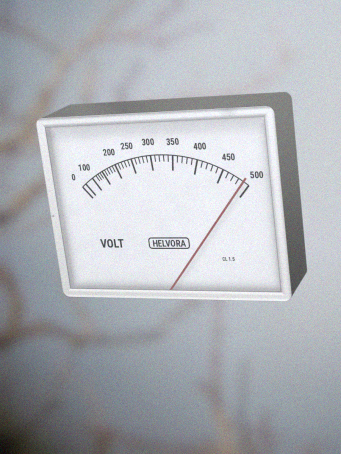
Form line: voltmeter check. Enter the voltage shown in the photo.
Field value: 490 V
